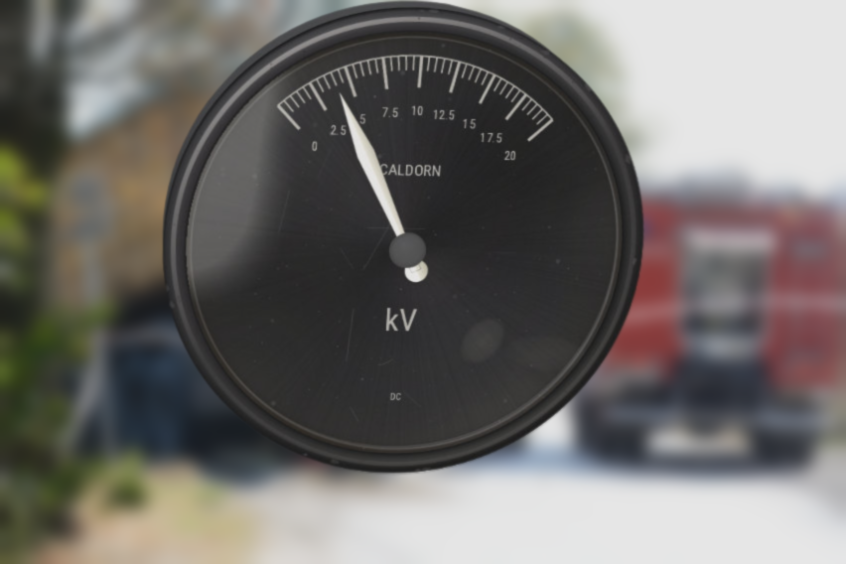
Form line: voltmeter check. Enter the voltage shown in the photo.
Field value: 4 kV
